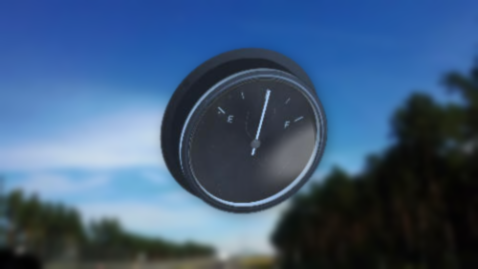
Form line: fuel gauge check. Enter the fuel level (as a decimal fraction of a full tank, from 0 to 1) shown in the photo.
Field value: 0.5
